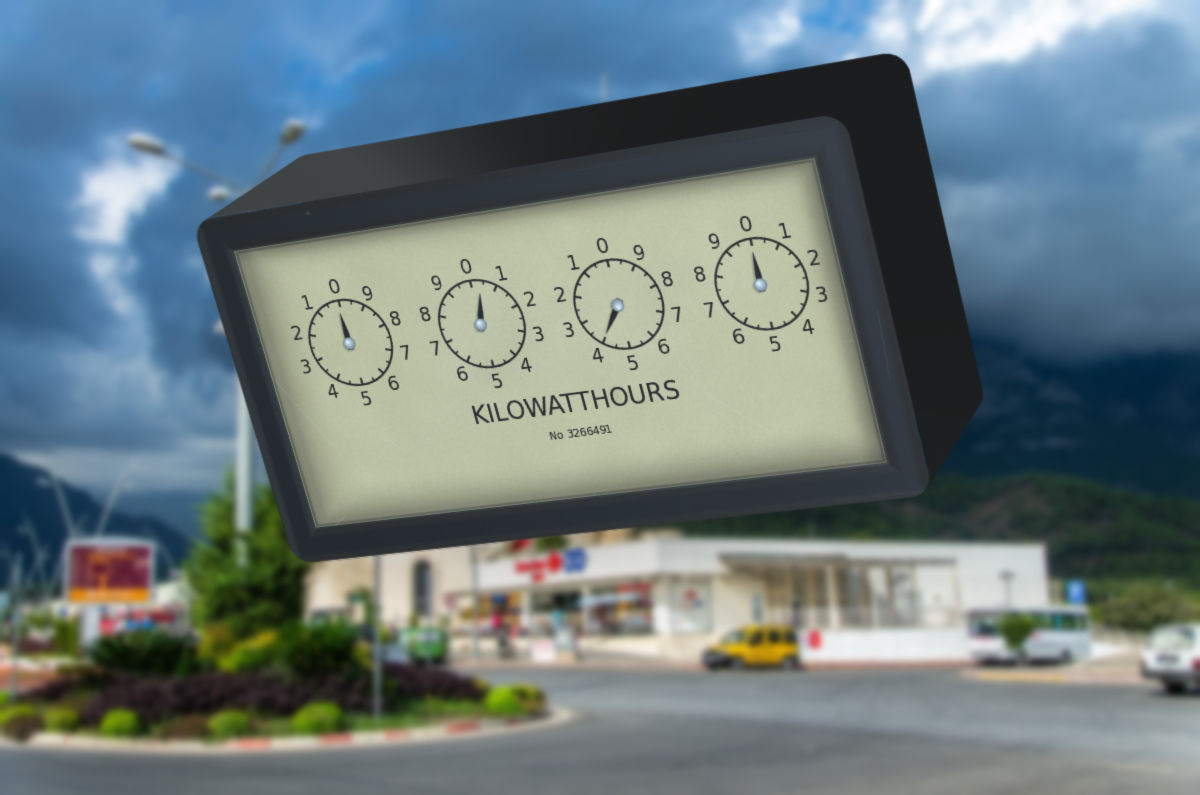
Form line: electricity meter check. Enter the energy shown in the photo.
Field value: 40 kWh
